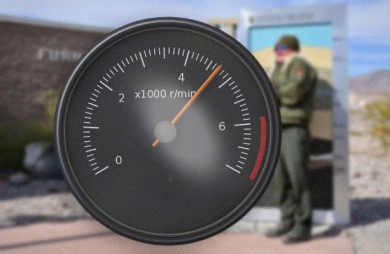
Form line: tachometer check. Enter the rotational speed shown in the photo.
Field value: 4700 rpm
